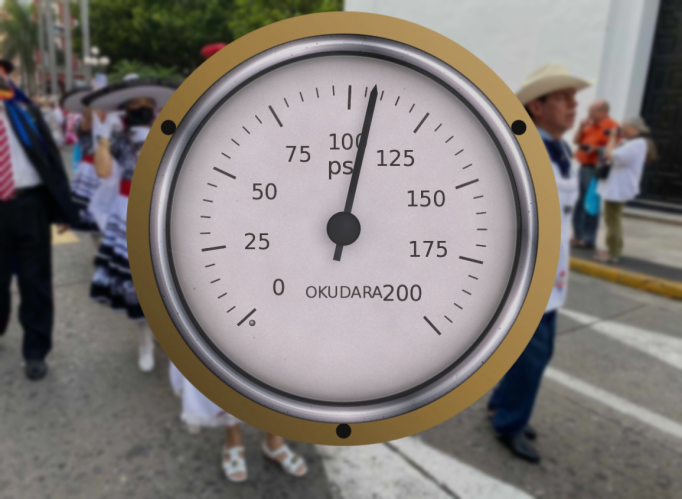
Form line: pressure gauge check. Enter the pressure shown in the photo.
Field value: 107.5 psi
